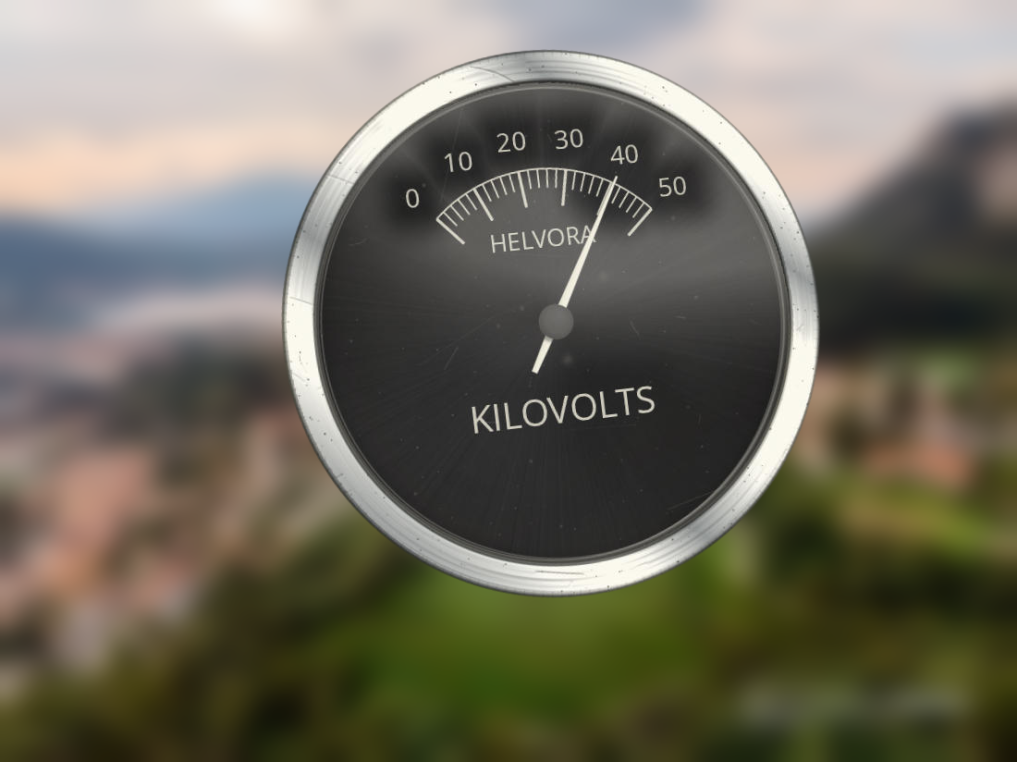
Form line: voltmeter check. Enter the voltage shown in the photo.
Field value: 40 kV
